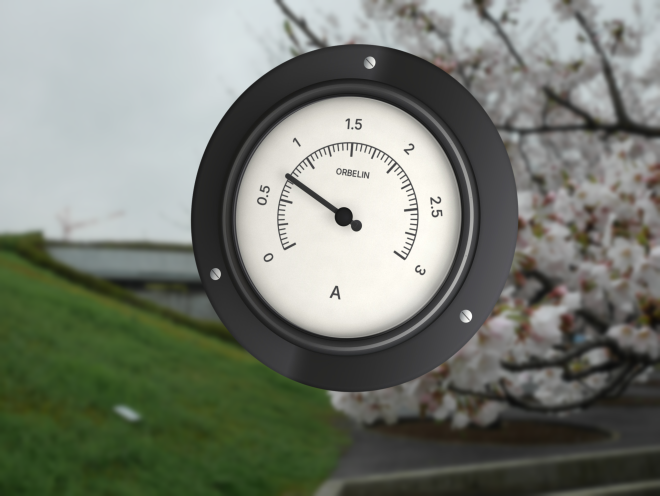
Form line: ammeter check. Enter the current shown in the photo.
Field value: 0.75 A
